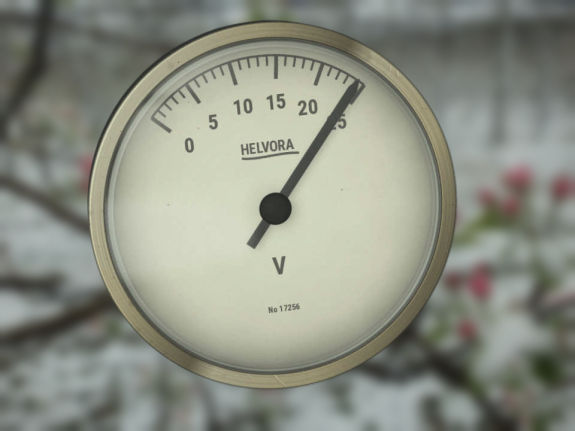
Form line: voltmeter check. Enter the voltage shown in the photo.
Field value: 24 V
